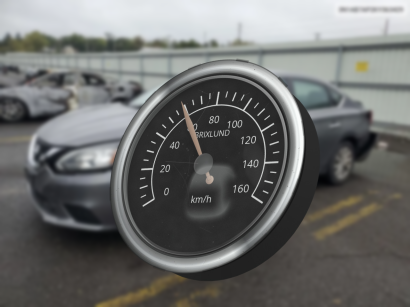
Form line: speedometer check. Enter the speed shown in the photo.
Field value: 60 km/h
